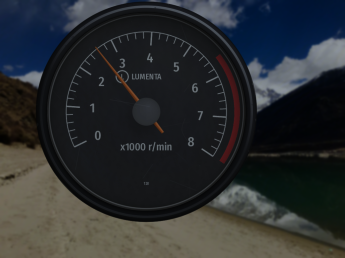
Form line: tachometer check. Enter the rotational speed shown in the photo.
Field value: 2600 rpm
